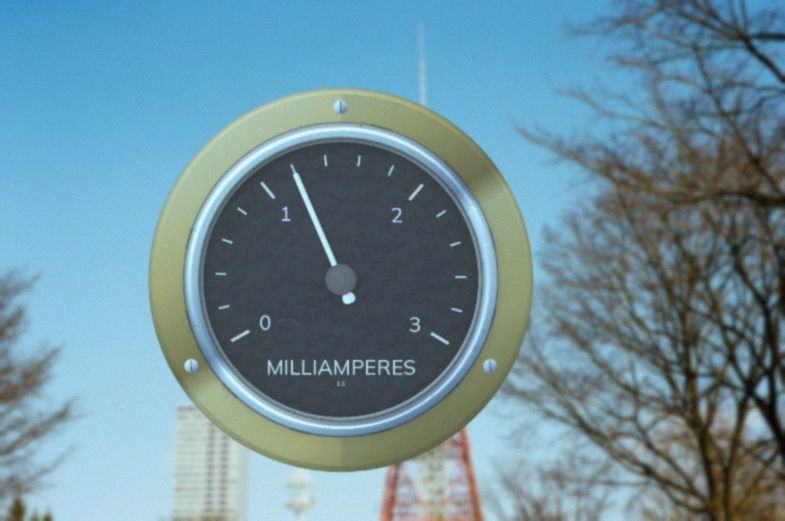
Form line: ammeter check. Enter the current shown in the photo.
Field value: 1.2 mA
